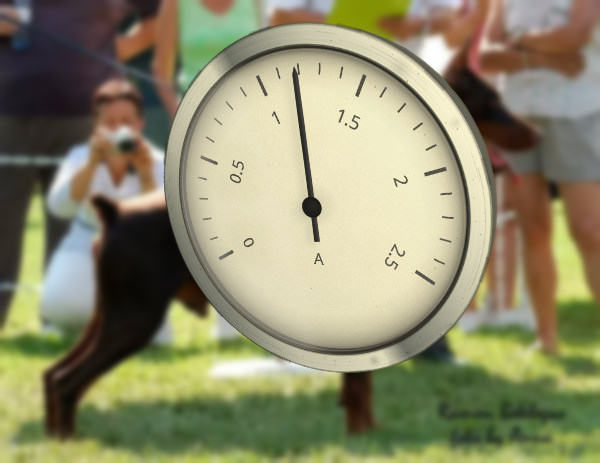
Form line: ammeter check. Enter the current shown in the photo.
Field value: 1.2 A
